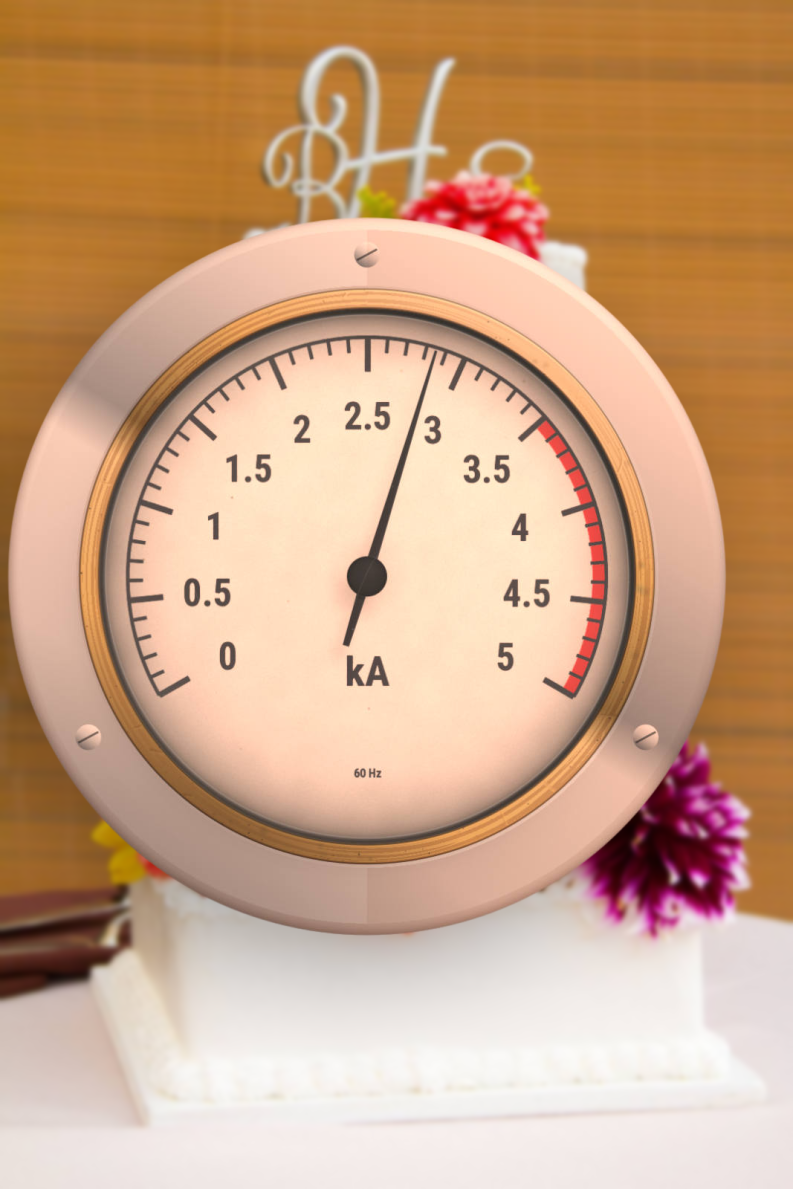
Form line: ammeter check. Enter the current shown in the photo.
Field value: 2.85 kA
